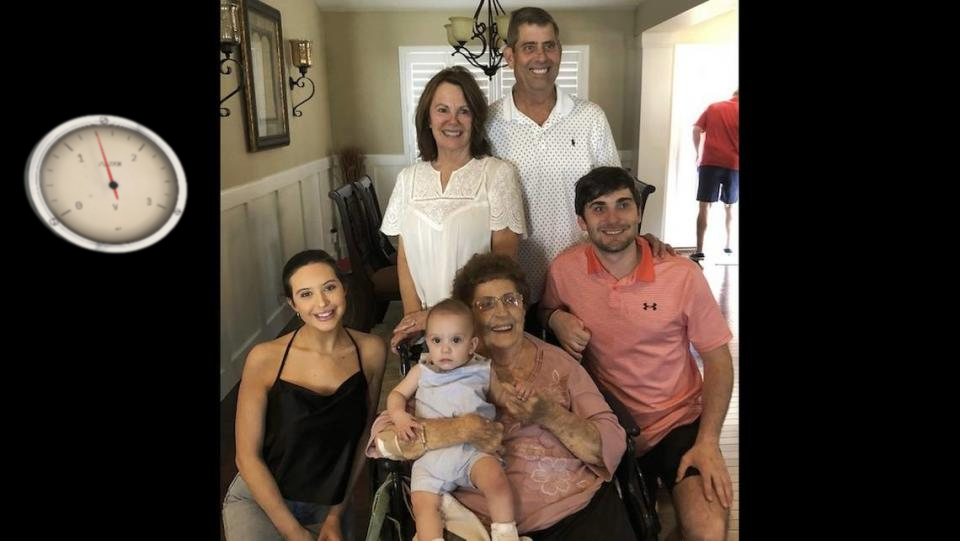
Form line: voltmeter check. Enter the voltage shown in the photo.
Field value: 1.4 V
